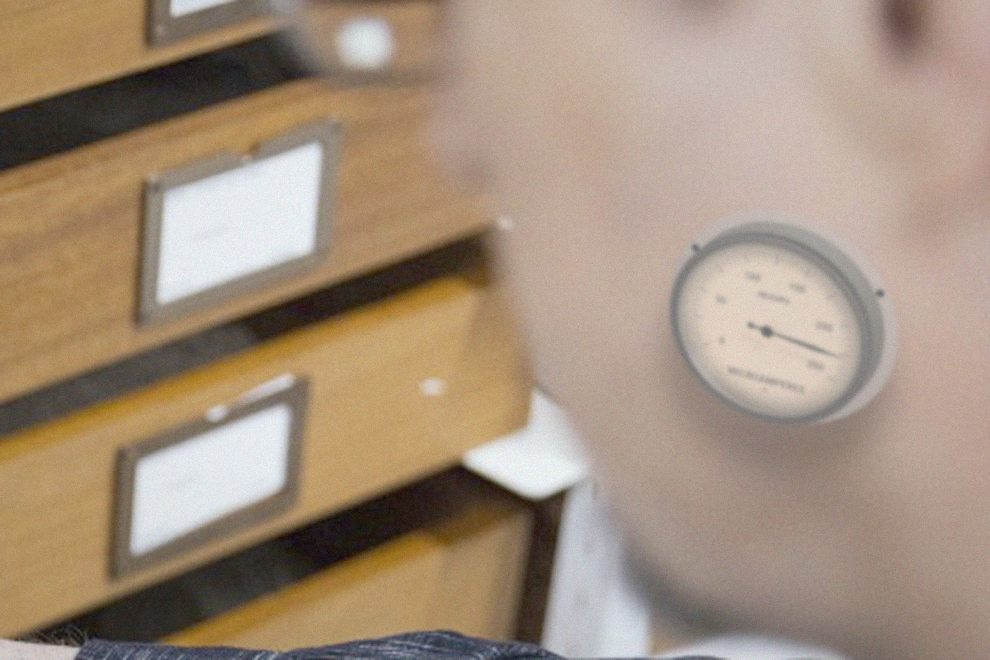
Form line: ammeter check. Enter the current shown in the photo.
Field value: 225 µA
